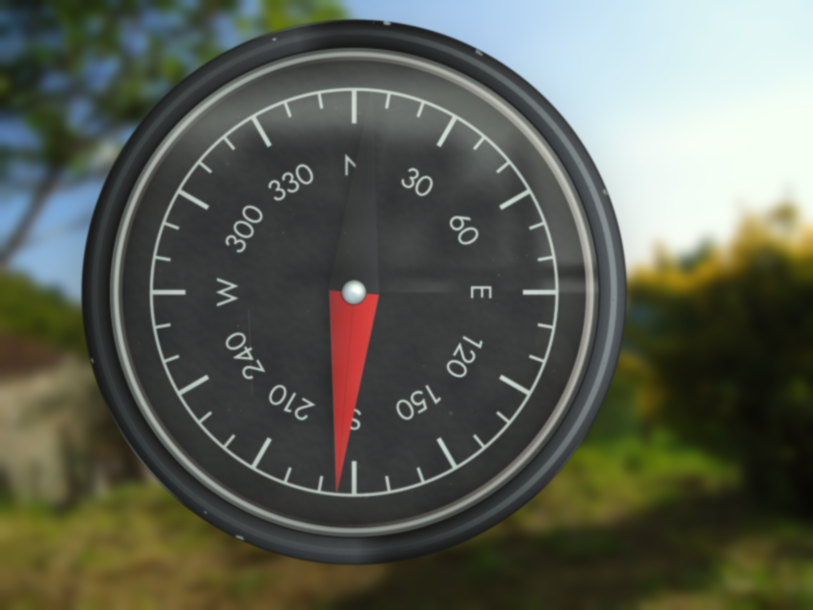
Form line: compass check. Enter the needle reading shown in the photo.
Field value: 185 °
